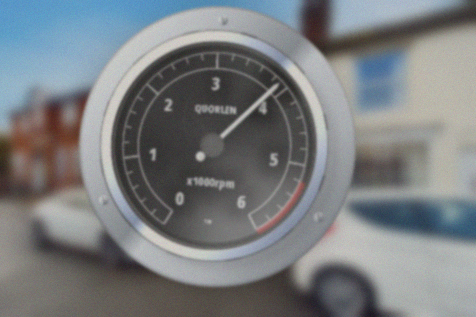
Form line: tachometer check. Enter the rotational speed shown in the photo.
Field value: 3900 rpm
